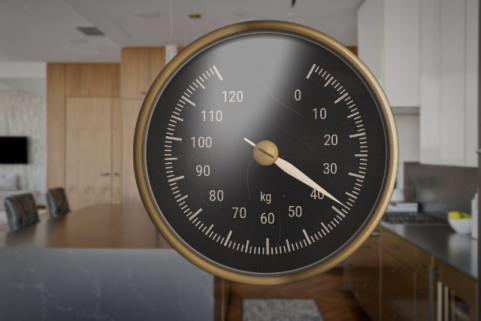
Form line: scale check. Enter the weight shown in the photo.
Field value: 38 kg
